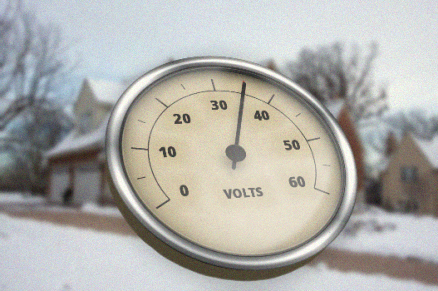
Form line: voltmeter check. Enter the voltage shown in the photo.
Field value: 35 V
